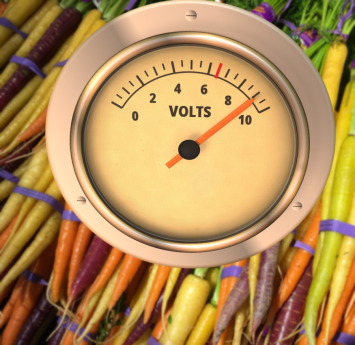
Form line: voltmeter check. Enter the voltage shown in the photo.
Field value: 9 V
